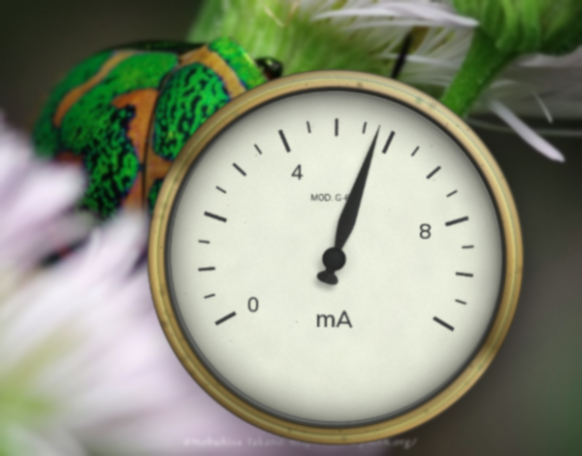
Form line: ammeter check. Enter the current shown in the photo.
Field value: 5.75 mA
